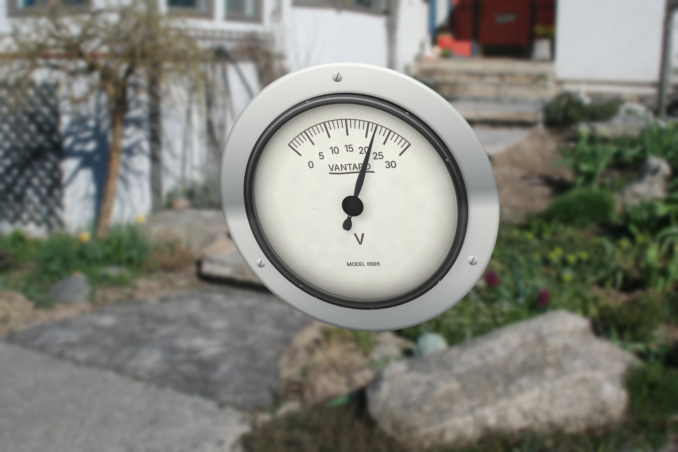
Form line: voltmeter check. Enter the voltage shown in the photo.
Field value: 22 V
